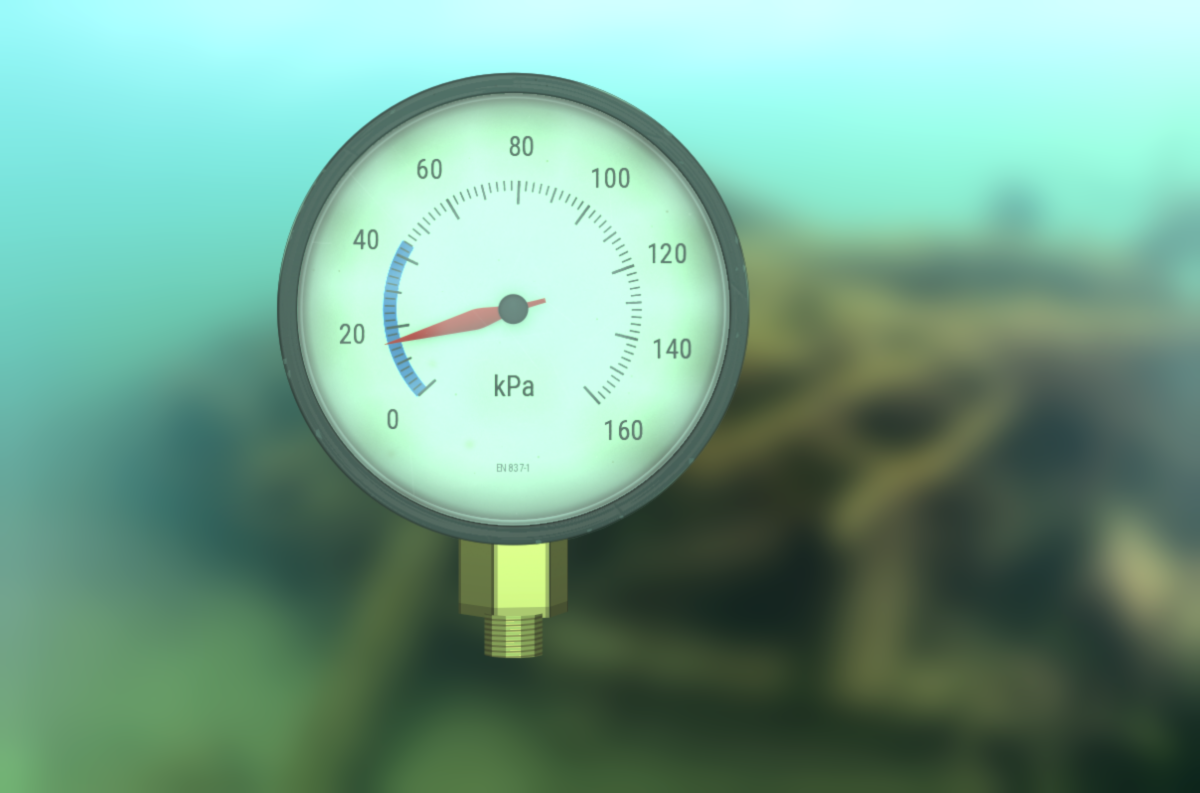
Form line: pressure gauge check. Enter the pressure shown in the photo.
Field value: 16 kPa
